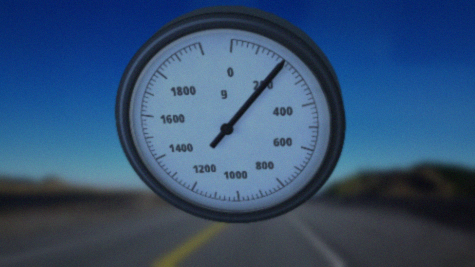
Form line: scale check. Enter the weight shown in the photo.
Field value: 200 g
